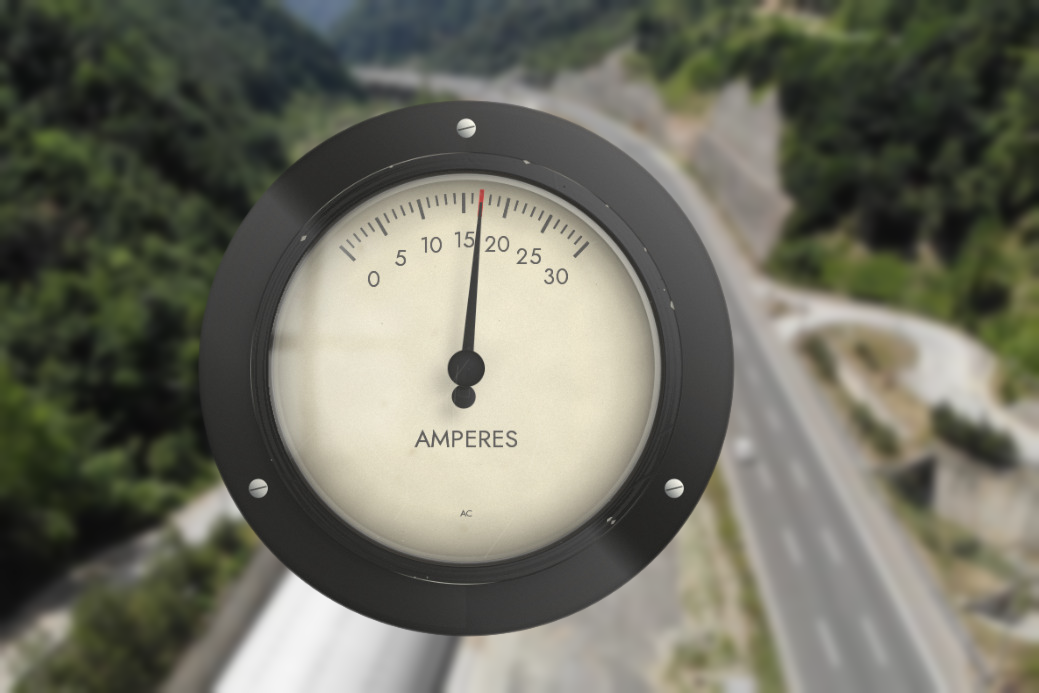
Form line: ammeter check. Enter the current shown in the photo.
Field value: 17 A
